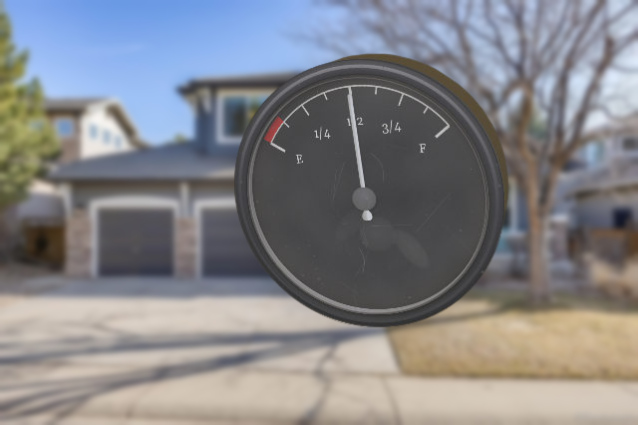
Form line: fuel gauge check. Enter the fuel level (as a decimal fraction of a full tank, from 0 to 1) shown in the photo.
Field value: 0.5
